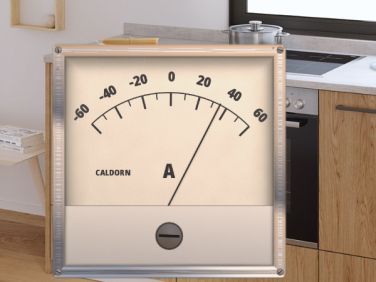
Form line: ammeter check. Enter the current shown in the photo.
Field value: 35 A
